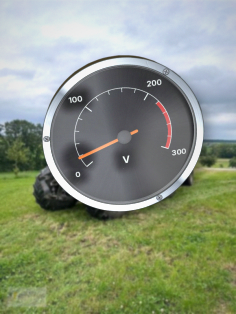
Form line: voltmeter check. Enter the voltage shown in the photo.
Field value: 20 V
